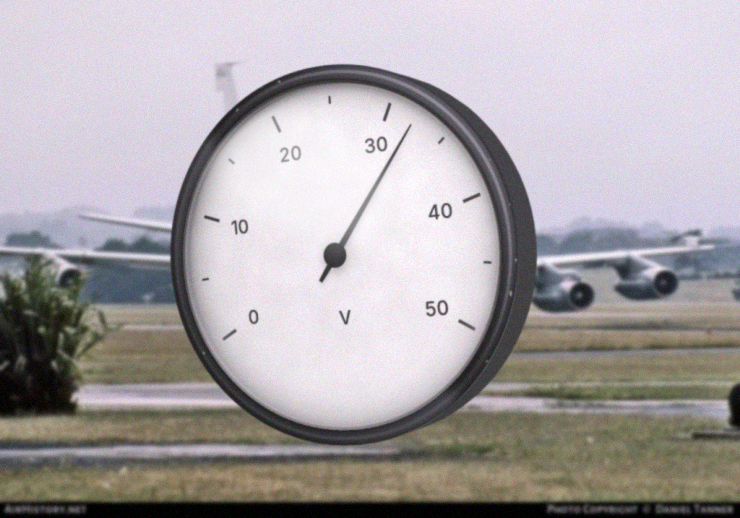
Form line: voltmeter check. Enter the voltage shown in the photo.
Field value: 32.5 V
